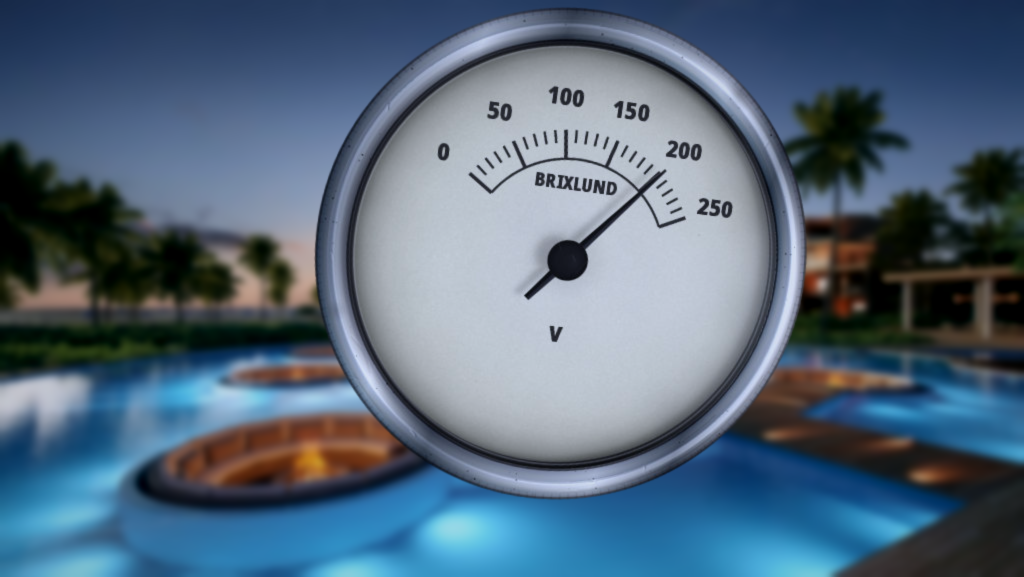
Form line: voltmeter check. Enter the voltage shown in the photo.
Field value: 200 V
